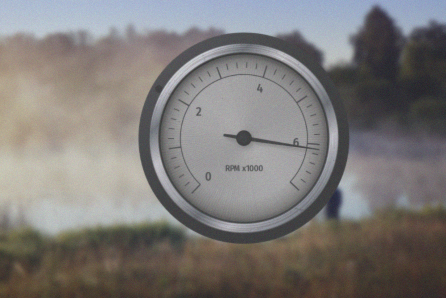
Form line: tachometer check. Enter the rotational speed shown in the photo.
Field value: 6100 rpm
